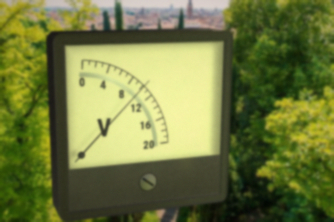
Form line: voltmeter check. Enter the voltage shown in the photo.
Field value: 10 V
